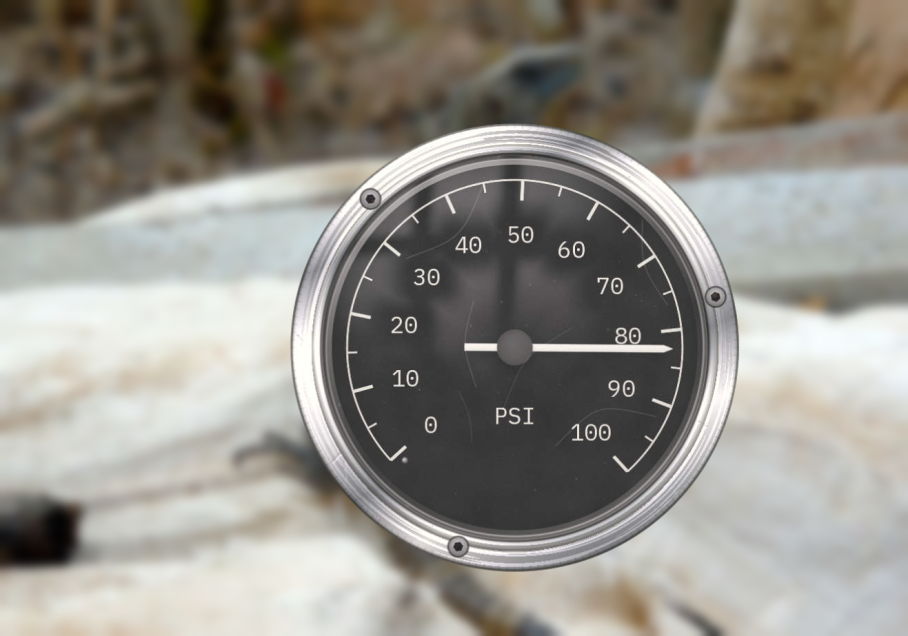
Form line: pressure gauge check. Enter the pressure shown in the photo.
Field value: 82.5 psi
